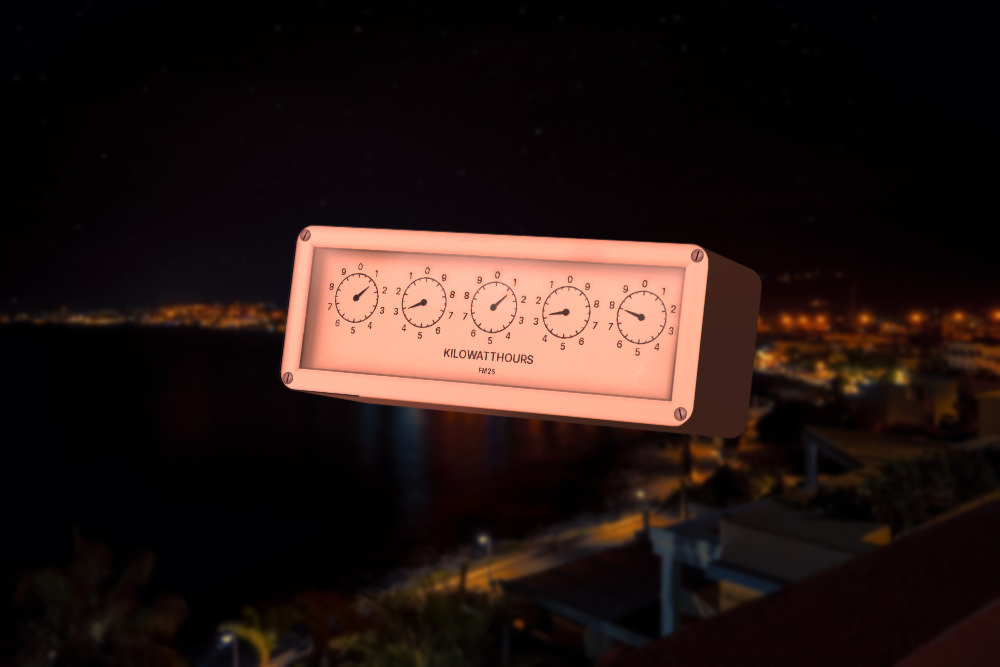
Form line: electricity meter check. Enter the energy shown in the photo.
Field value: 13128 kWh
